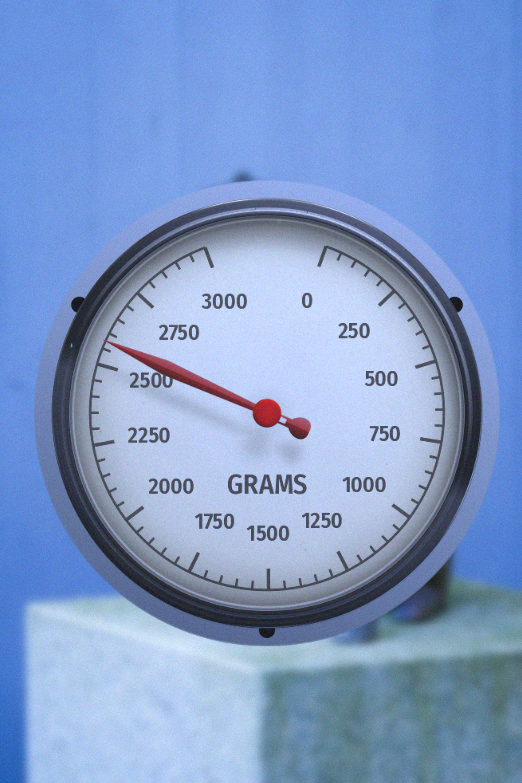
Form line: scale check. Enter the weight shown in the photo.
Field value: 2575 g
